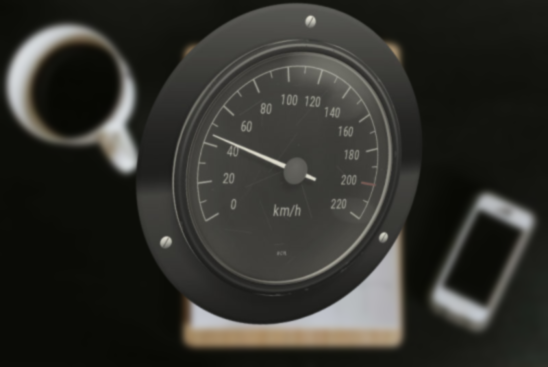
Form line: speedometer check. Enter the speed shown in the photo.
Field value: 45 km/h
